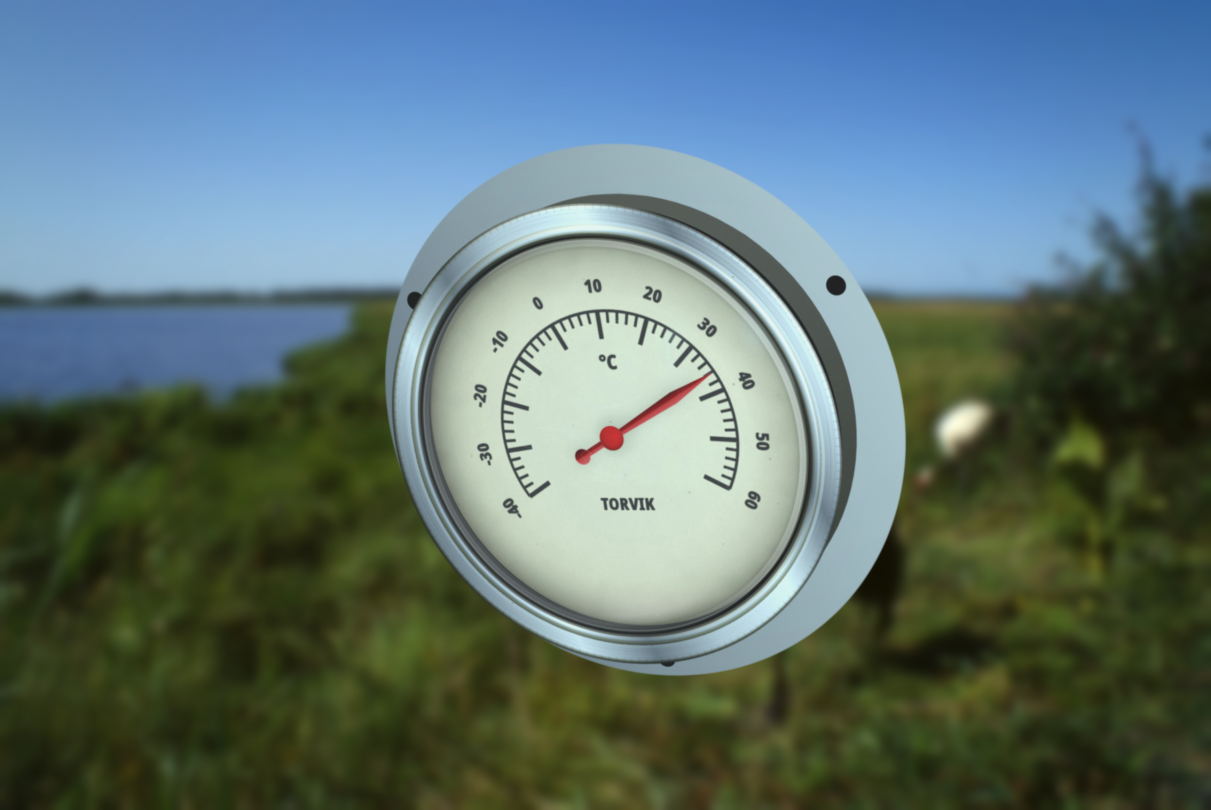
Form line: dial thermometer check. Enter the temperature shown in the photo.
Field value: 36 °C
